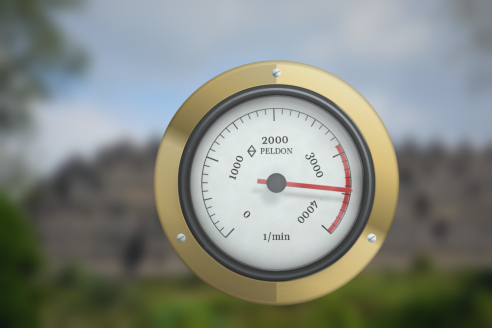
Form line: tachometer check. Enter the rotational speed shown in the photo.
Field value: 3450 rpm
